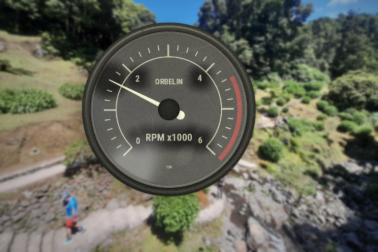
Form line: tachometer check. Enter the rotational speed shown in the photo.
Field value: 1600 rpm
